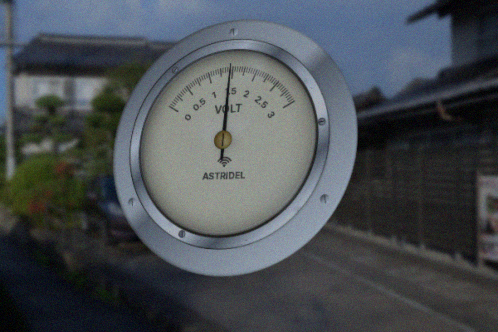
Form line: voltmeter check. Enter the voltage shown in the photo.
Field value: 1.5 V
